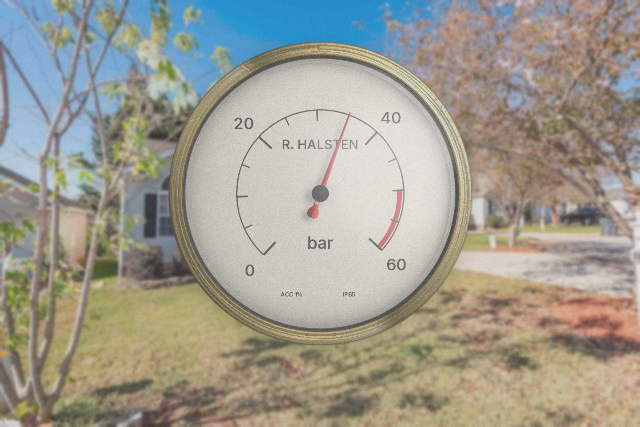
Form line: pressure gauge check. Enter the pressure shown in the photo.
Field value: 35 bar
